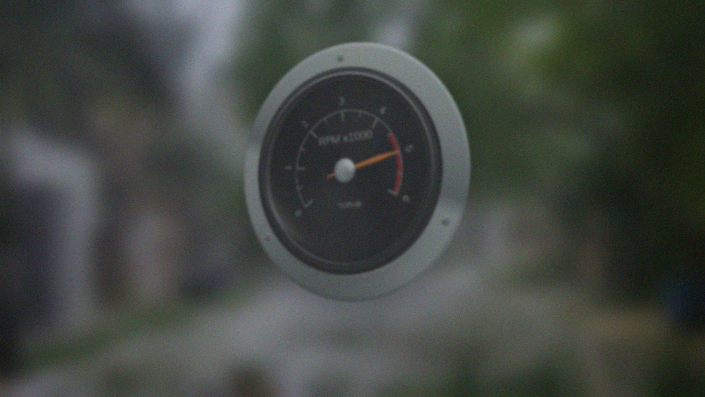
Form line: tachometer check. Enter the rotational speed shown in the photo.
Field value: 5000 rpm
